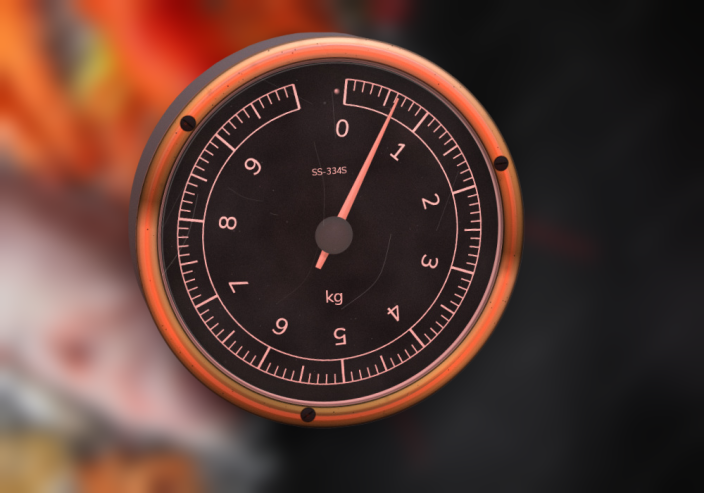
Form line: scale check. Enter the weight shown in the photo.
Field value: 0.6 kg
